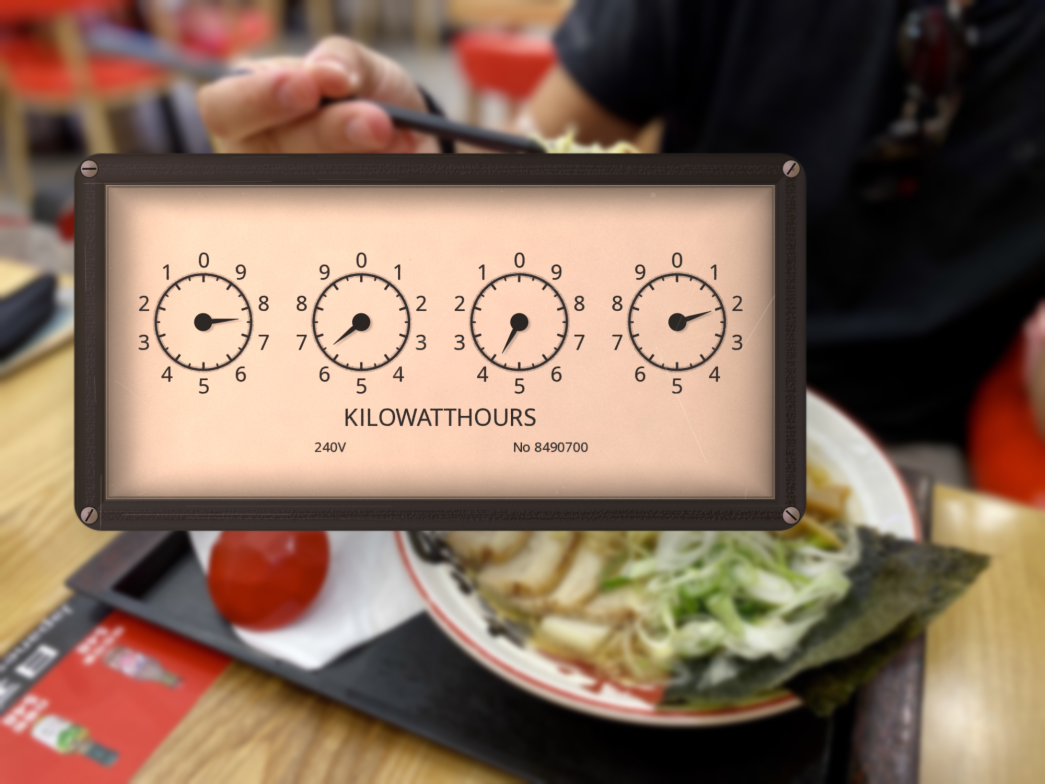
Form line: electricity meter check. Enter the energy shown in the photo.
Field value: 7642 kWh
